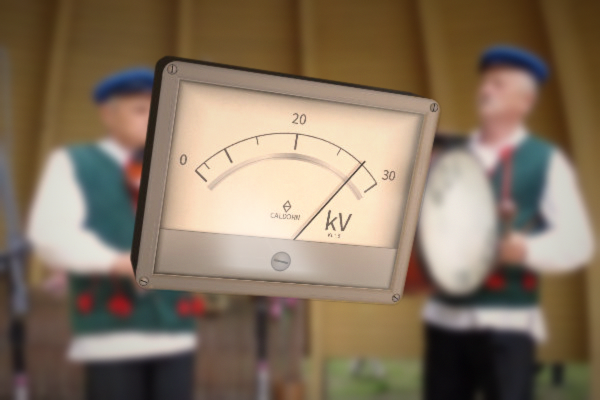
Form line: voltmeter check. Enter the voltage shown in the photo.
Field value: 27.5 kV
